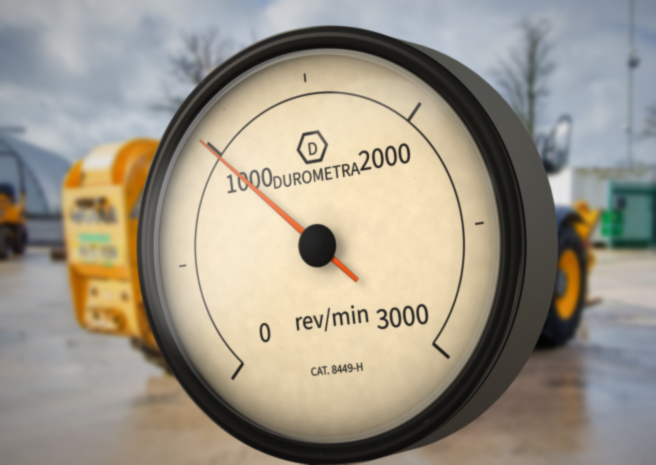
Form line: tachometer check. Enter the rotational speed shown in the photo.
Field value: 1000 rpm
